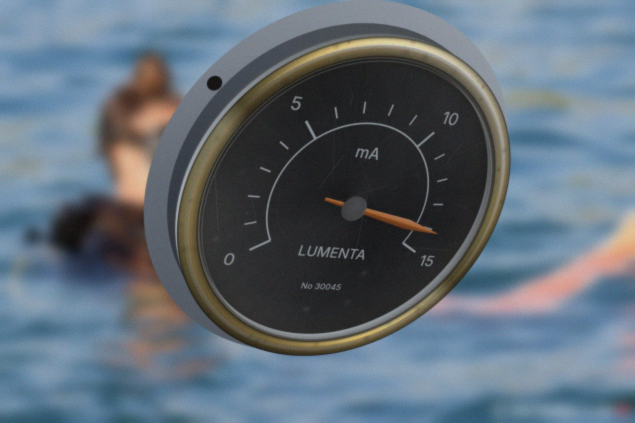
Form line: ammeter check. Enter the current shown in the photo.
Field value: 14 mA
